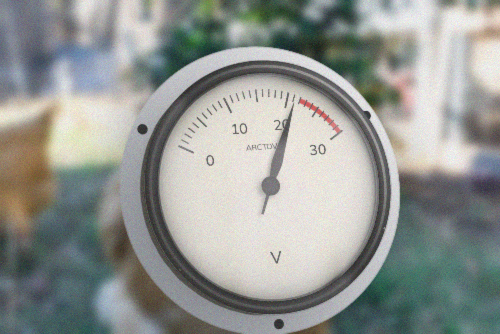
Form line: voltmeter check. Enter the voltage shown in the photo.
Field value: 21 V
